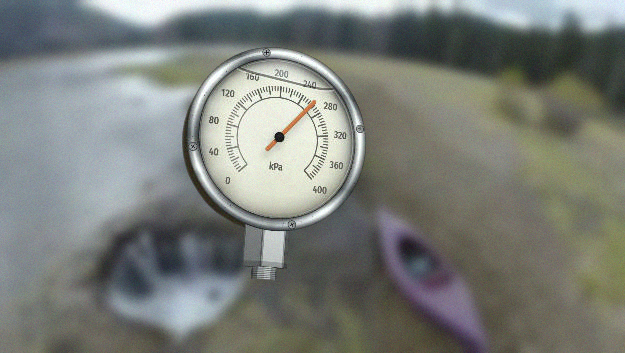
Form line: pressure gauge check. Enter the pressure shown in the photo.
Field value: 260 kPa
